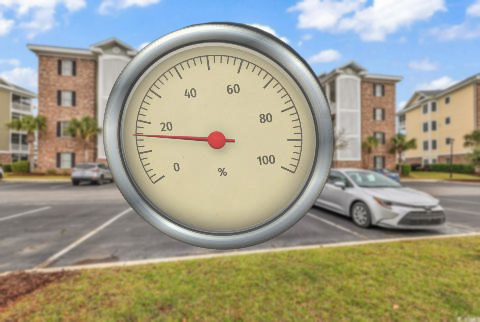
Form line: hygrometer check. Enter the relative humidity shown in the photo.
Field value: 16 %
